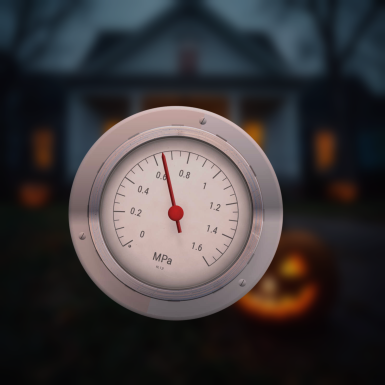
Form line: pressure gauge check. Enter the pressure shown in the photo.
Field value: 0.65 MPa
